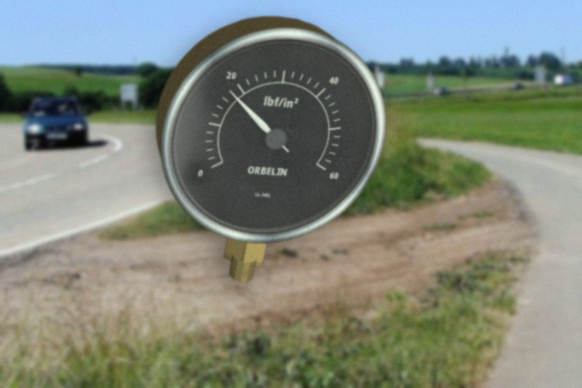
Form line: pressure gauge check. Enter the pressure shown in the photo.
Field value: 18 psi
